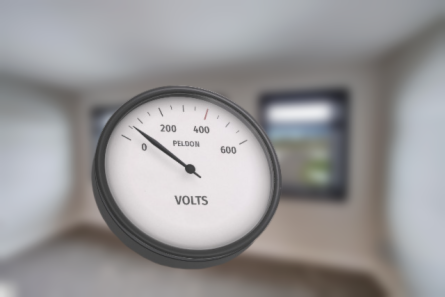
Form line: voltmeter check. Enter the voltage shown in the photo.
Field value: 50 V
